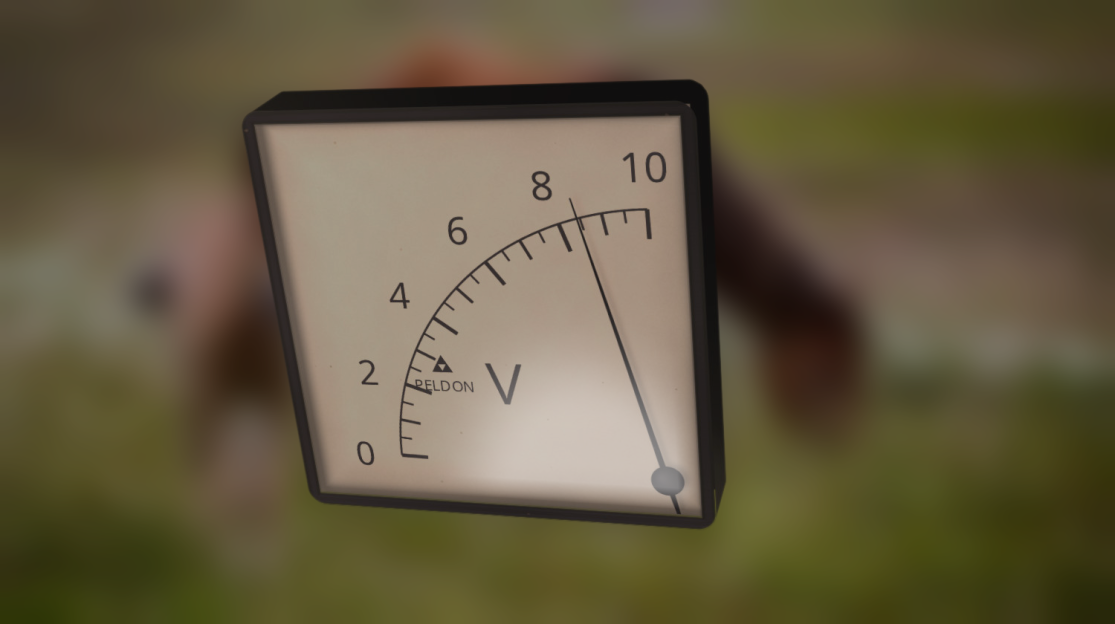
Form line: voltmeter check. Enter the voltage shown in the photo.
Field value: 8.5 V
